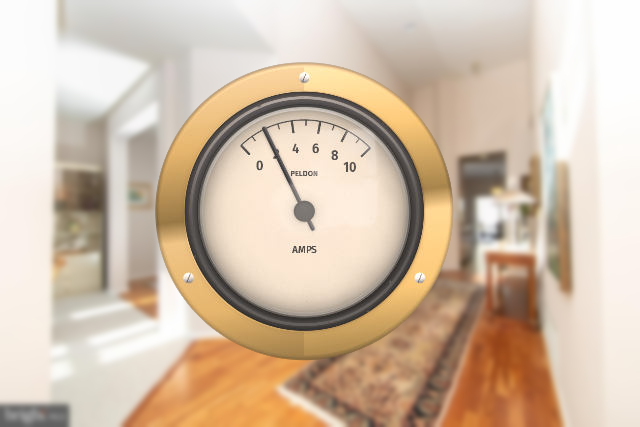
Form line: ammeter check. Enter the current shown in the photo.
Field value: 2 A
